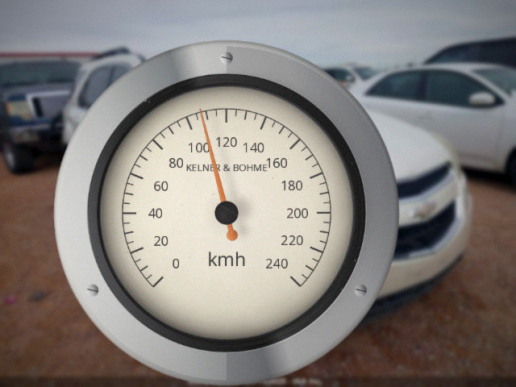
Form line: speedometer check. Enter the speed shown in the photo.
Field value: 107.5 km/h
